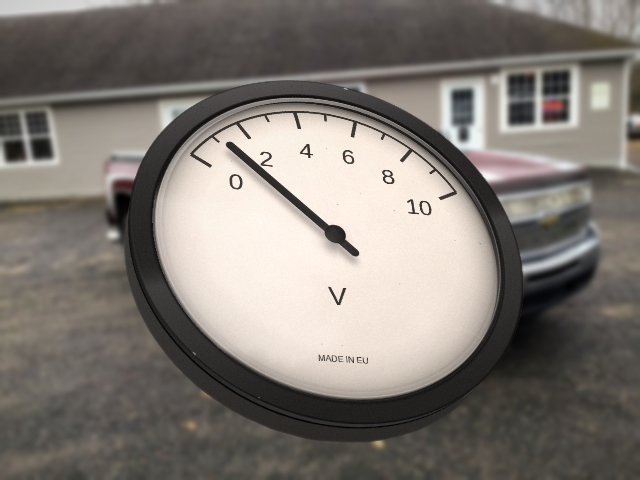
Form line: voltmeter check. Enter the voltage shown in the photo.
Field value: 1 V
